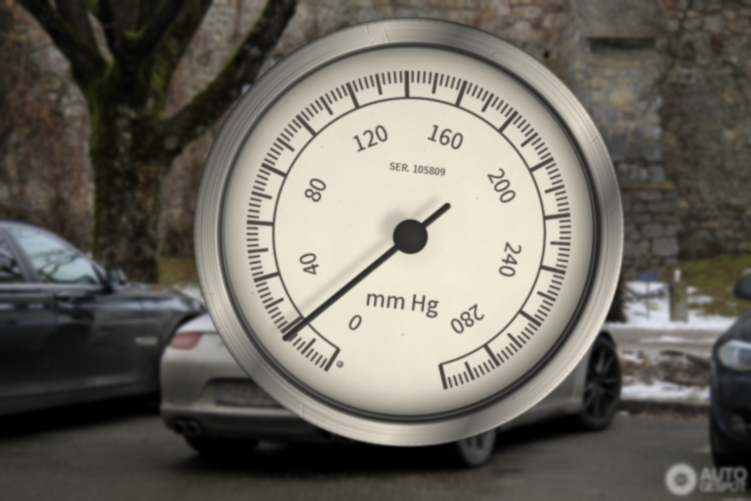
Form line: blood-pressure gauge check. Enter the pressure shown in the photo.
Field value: 18 mmHg
